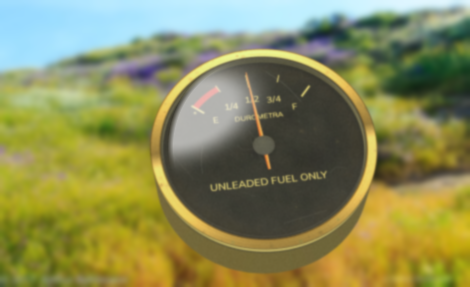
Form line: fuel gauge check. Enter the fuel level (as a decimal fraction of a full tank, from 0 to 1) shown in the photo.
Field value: 0.5
